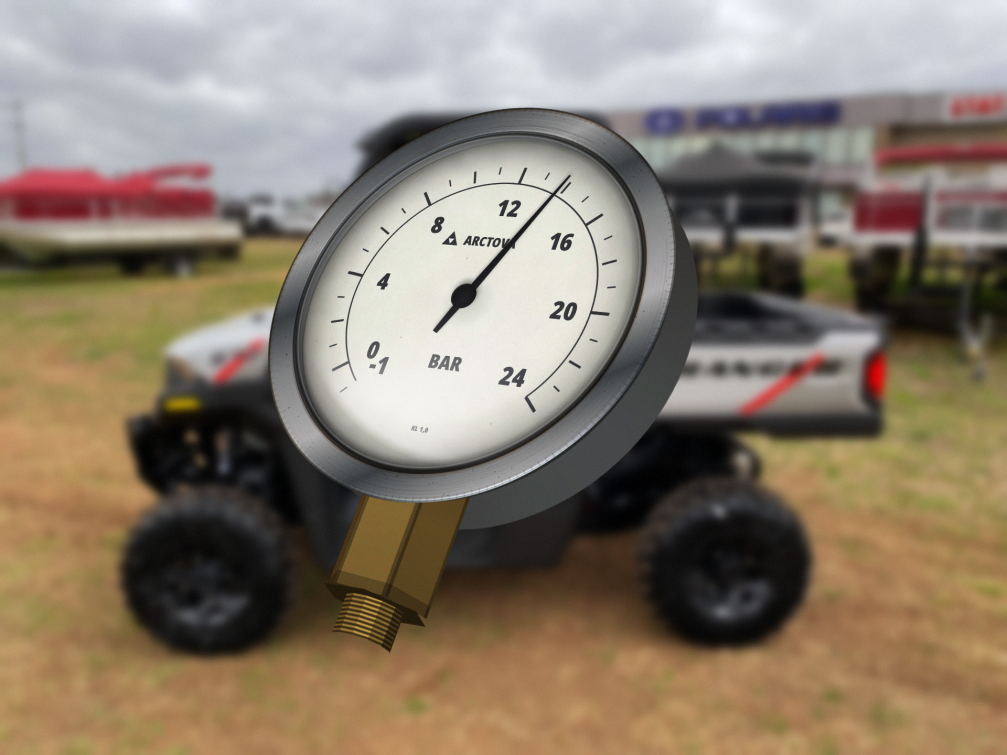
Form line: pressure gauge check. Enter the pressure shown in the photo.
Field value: 14 bar
